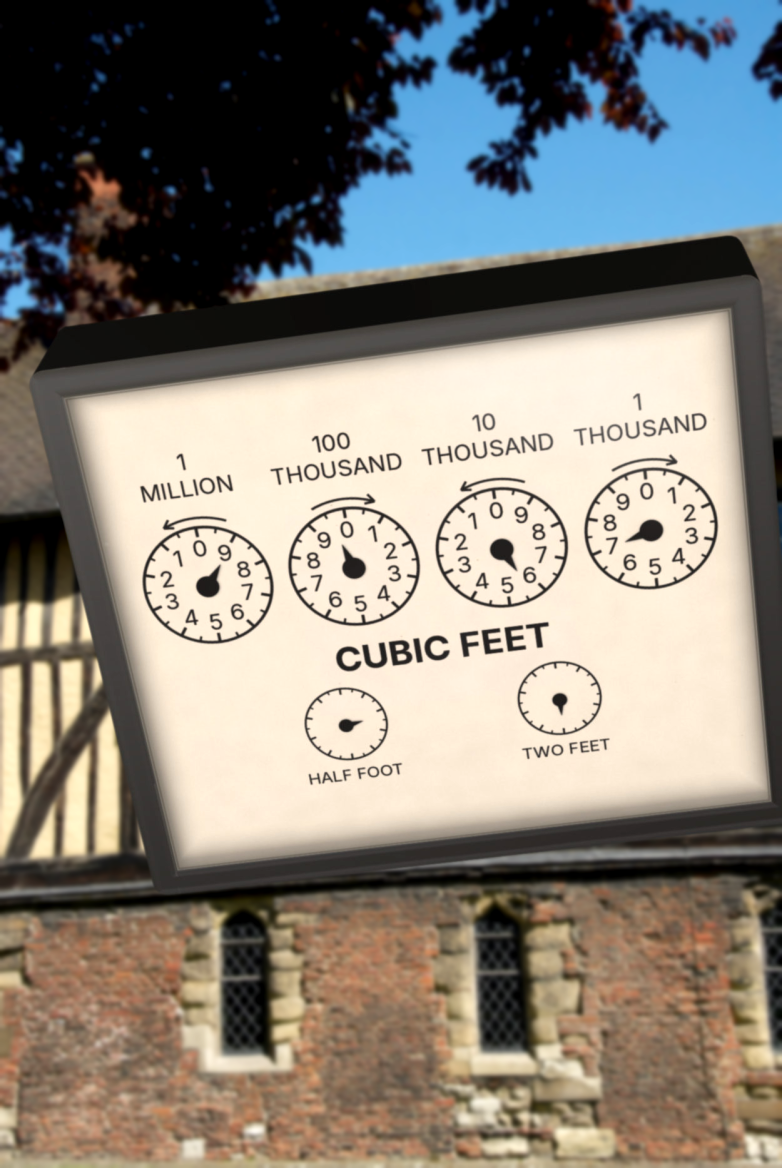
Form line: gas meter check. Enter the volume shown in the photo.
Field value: 895700 ft³
